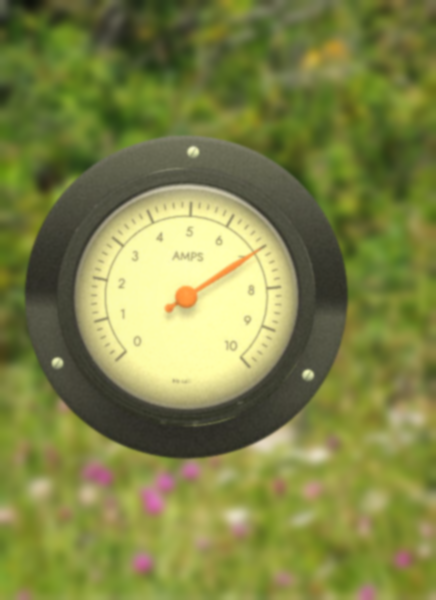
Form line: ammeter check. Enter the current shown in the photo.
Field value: 7 A
